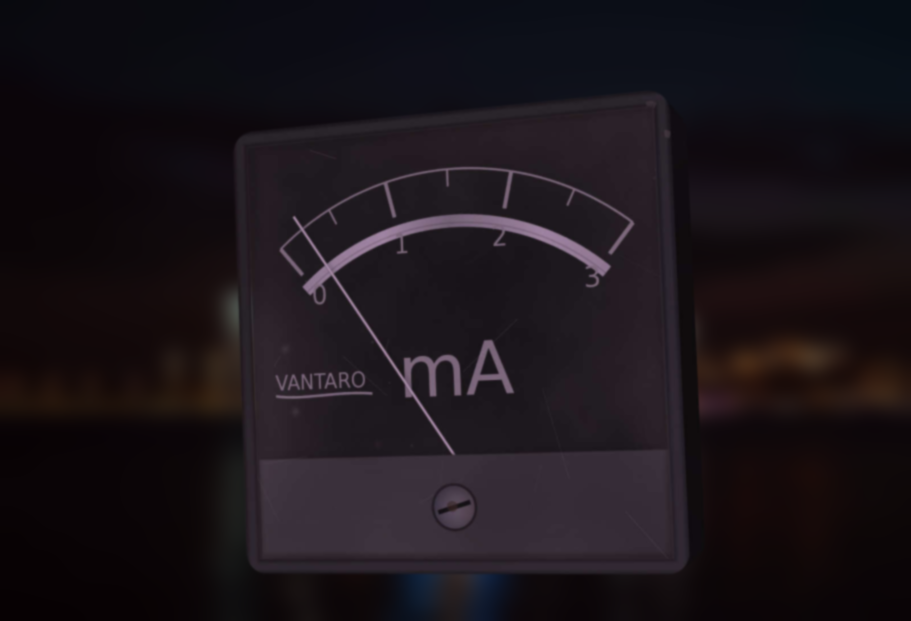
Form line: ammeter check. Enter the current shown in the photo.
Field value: 0.25 mA
